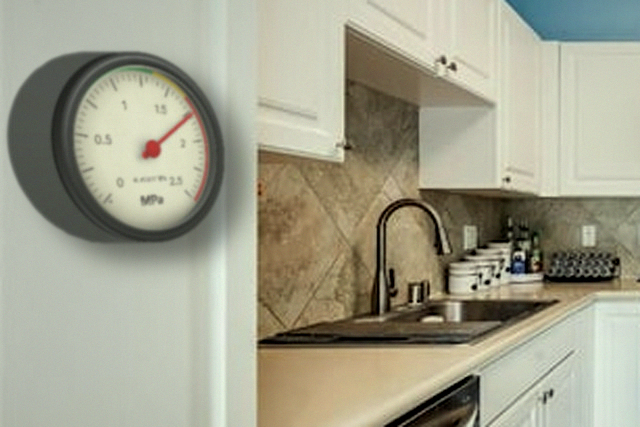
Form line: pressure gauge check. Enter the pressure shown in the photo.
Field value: 1.75 MPa
